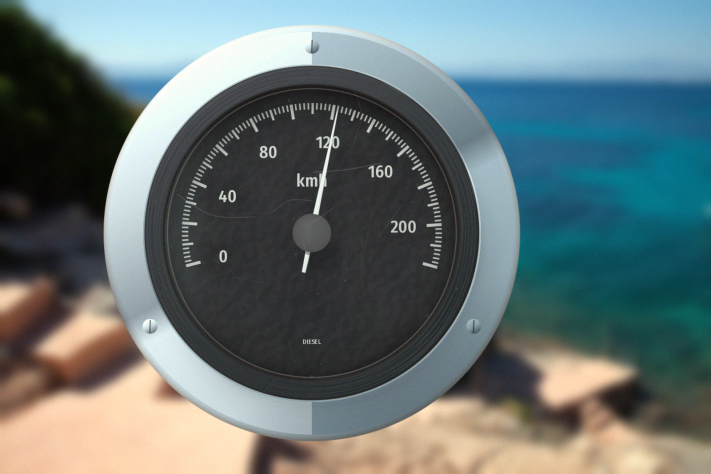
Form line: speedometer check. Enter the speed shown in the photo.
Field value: 122 km/h
